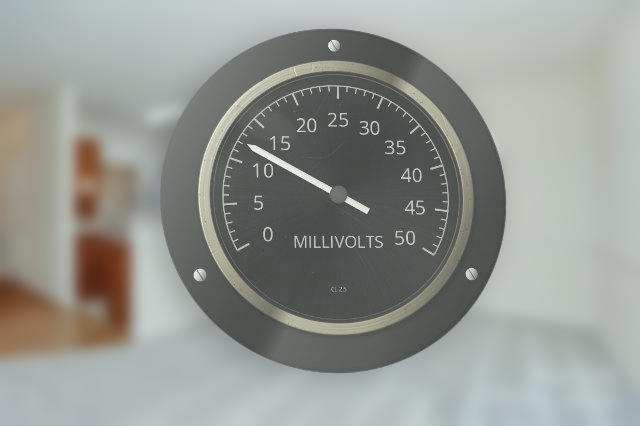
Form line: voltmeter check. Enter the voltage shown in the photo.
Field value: 12 mV
